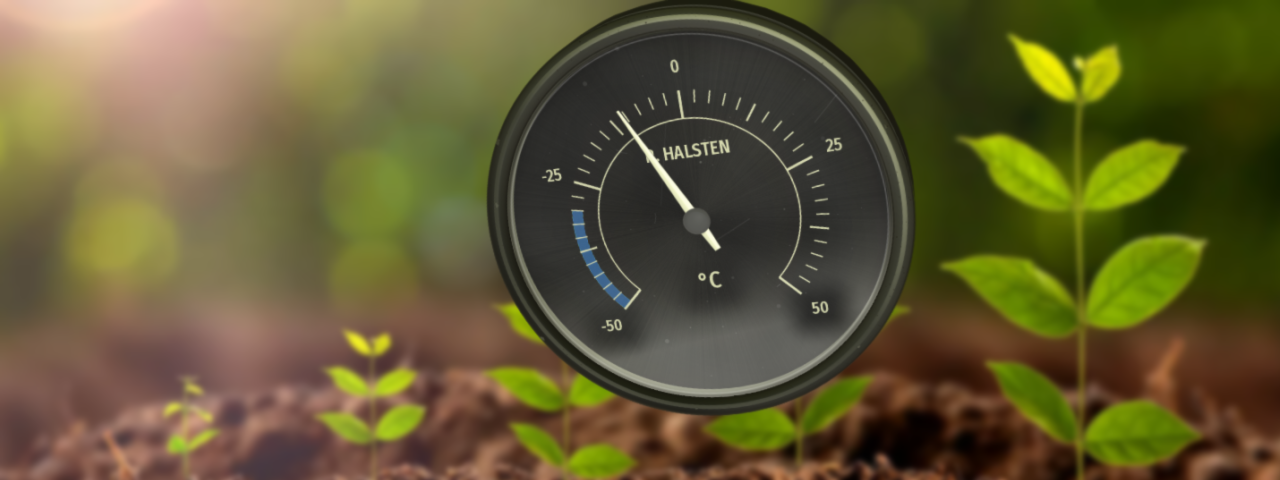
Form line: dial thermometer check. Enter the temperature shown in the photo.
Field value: -10 °C
